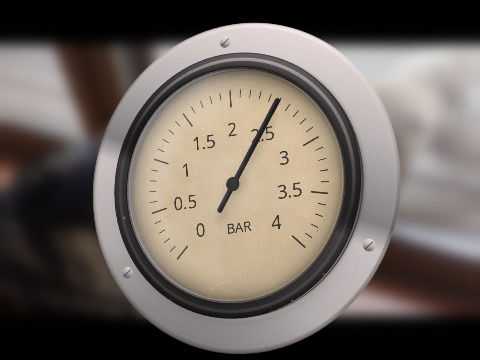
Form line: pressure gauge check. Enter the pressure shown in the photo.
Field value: 2.5 bar
